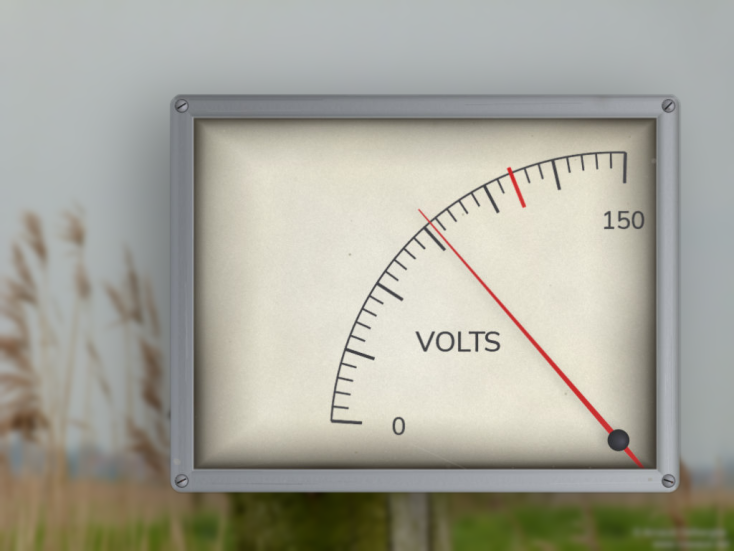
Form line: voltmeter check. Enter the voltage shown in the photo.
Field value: 77.5 V
